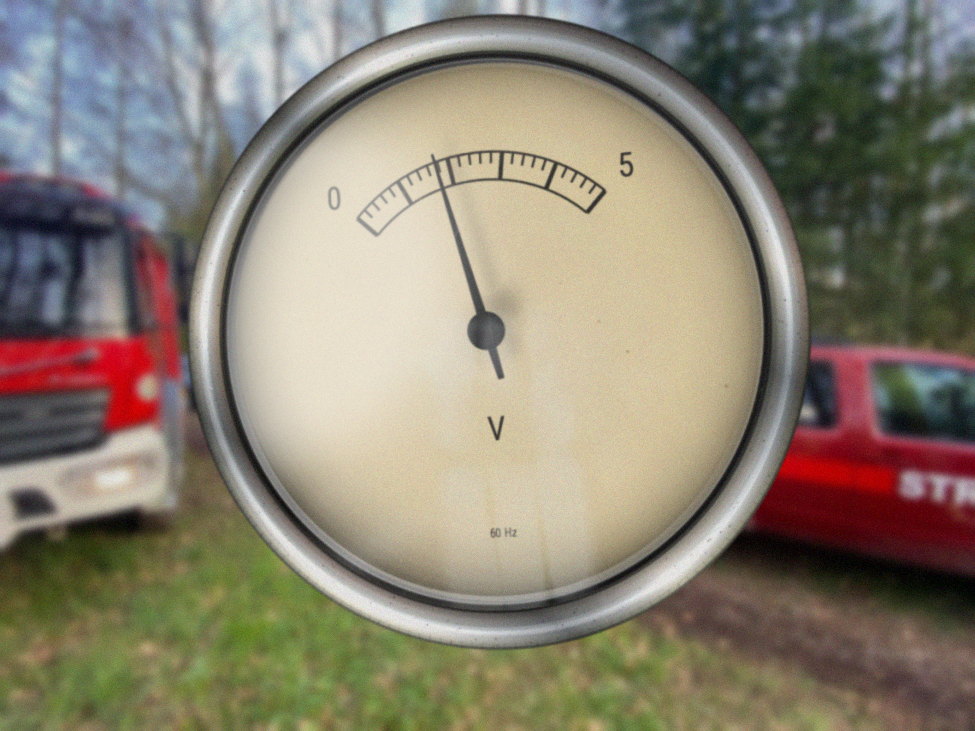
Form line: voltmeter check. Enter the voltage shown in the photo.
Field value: 1.8 V
